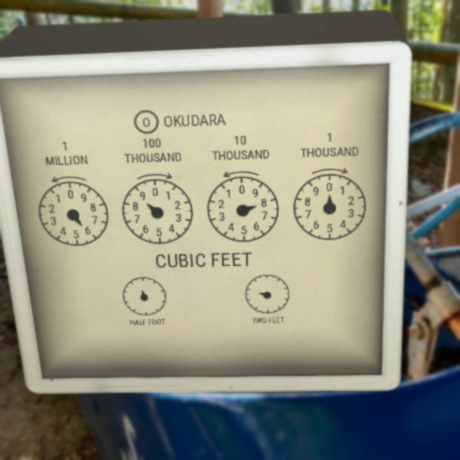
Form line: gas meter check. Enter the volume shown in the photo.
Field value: 588000 ft³
